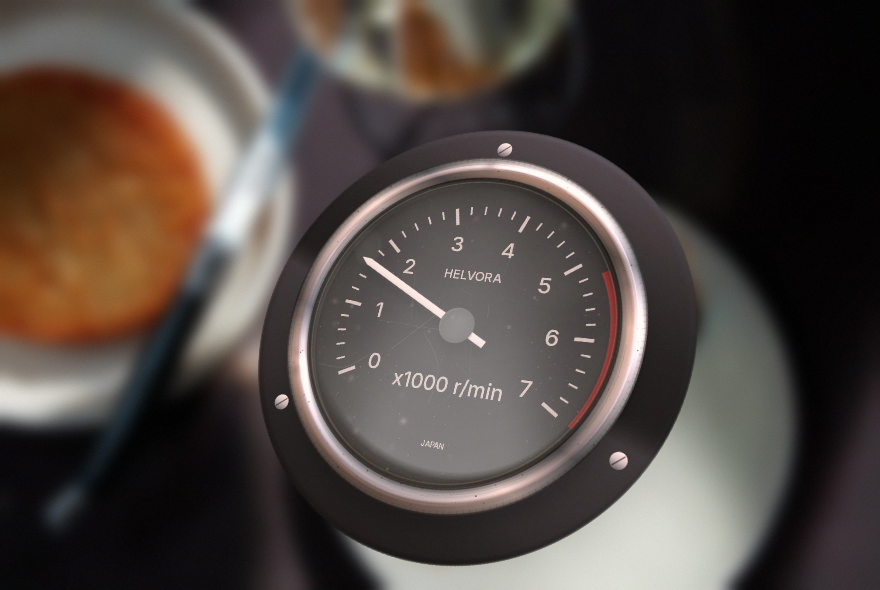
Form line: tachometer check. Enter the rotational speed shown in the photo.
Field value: 1600 rpm
